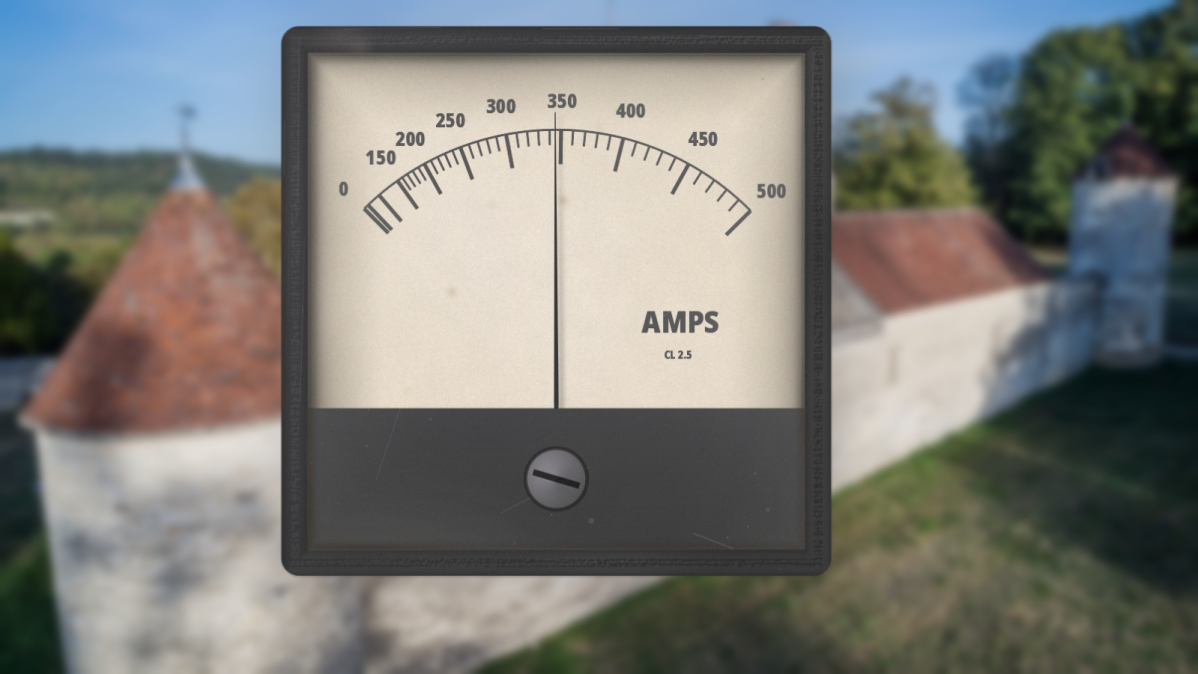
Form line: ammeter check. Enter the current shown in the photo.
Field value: 345 A
